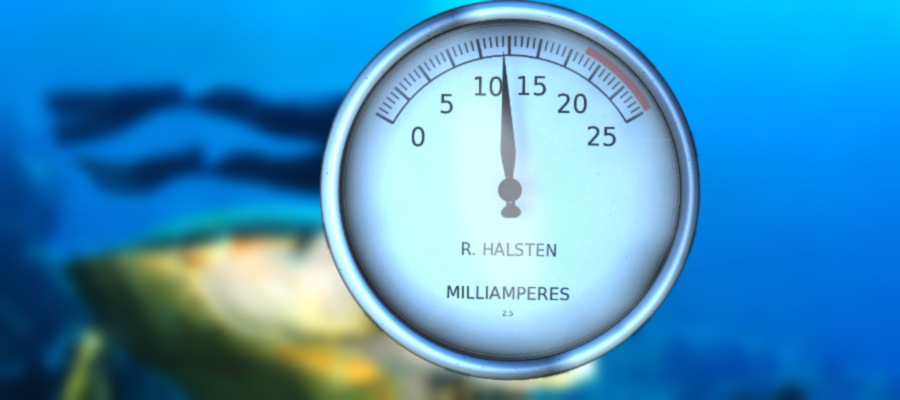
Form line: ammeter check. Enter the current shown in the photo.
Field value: 12 mA
